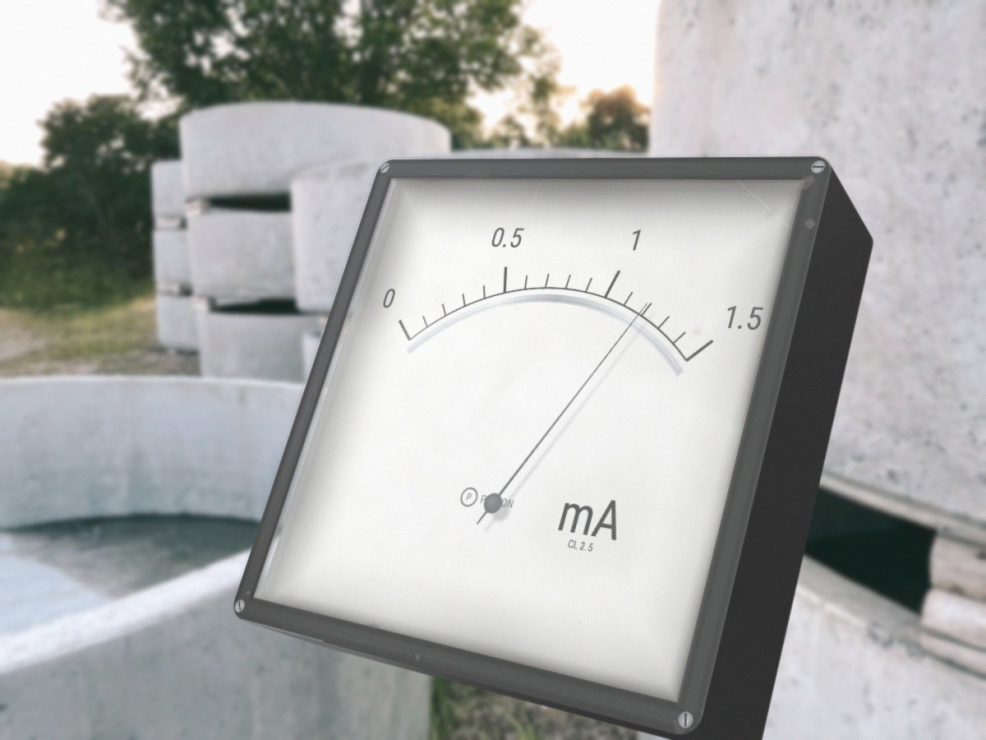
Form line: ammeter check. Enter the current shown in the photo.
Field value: 1.2 mA
